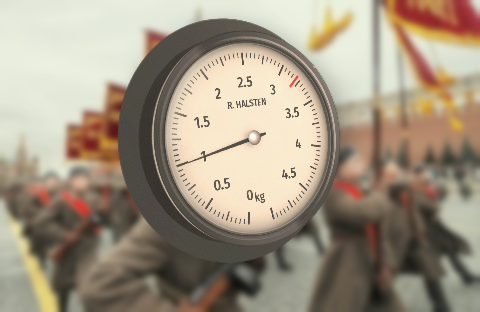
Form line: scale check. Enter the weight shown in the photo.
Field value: 1 kg
